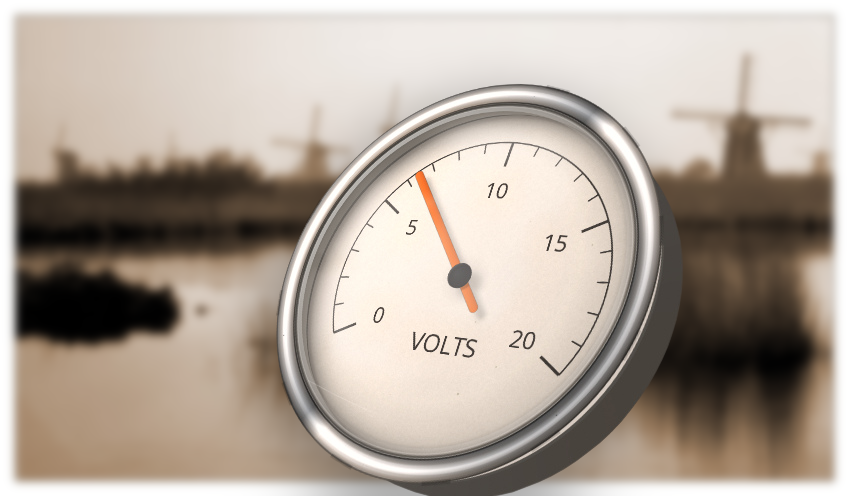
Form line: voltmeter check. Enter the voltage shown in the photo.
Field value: 6.5 V
